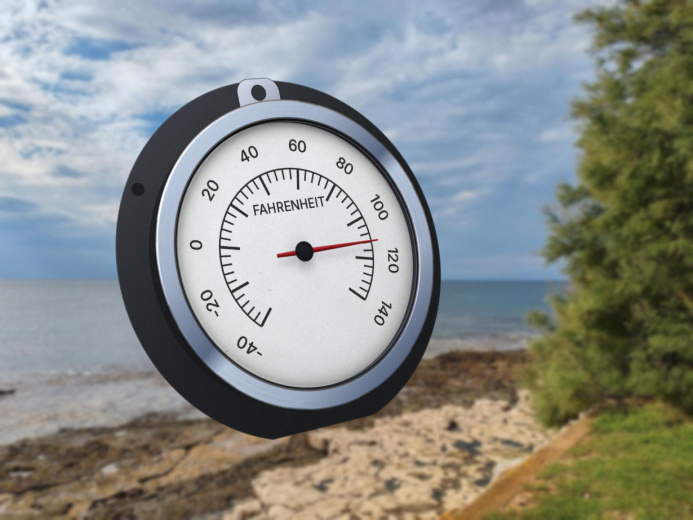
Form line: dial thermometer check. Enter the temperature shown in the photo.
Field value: 112 °F
